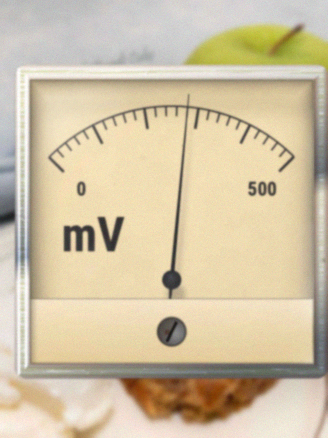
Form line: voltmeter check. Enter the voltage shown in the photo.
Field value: 280 mV
